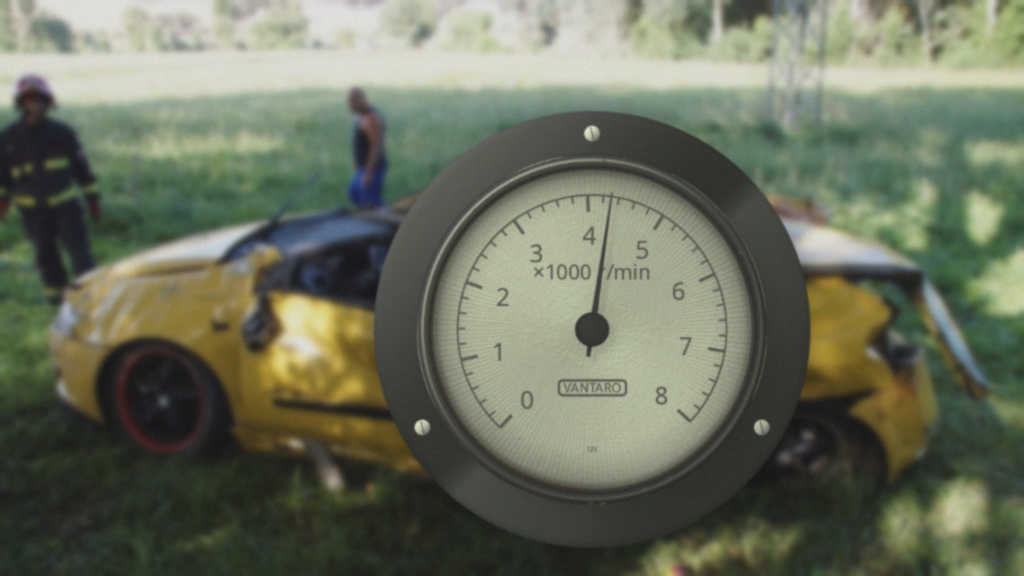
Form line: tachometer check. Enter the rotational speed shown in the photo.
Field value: 4300 rpm
